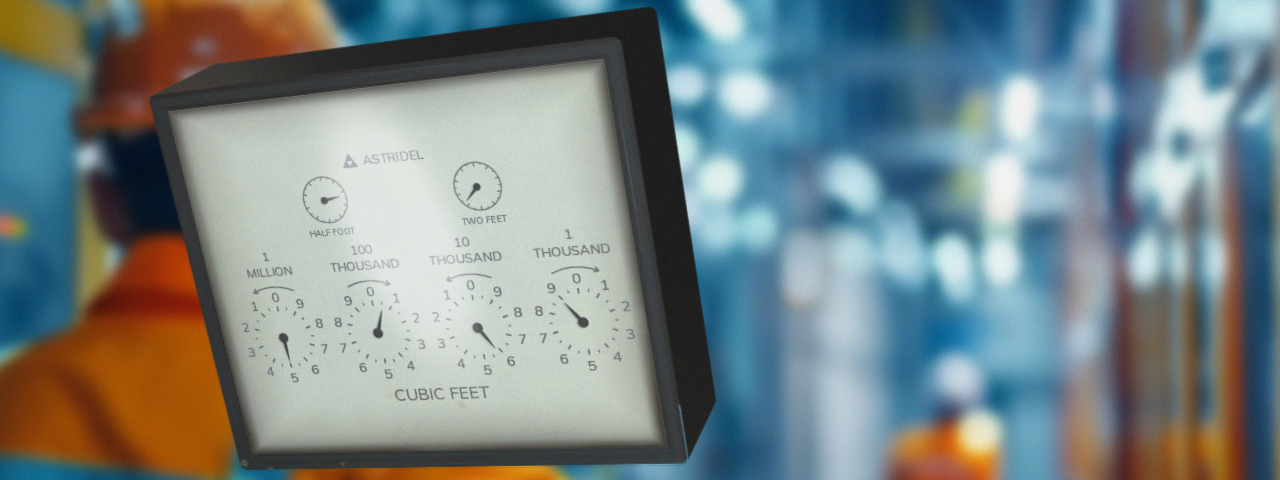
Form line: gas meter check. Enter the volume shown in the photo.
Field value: 505900 ft³
